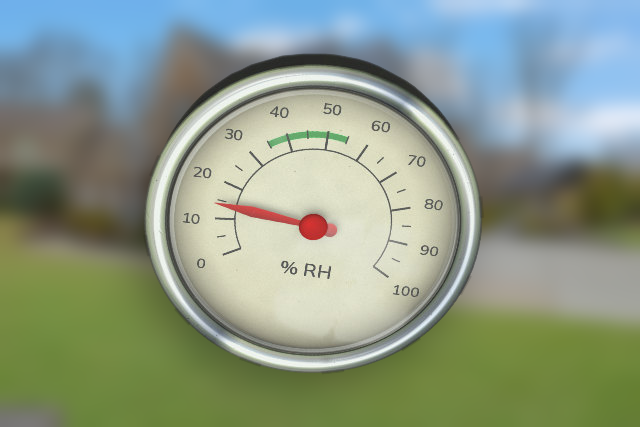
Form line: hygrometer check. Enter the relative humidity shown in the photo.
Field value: 15 %
